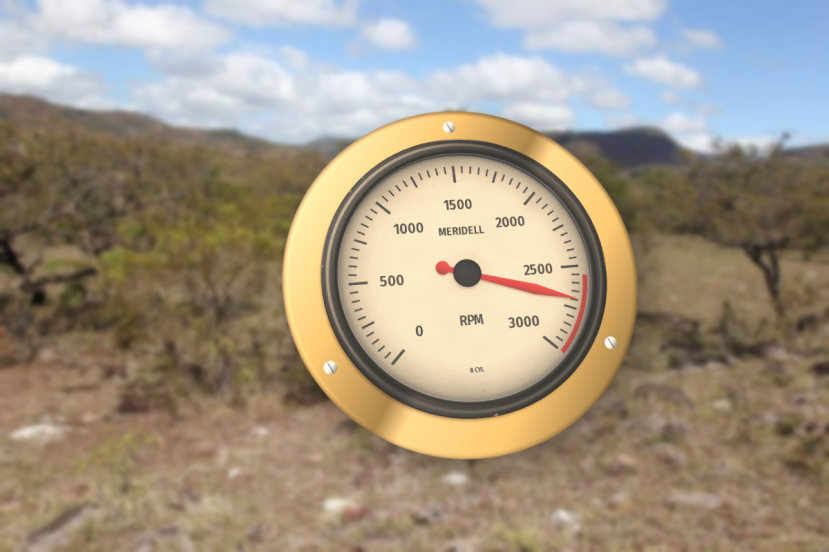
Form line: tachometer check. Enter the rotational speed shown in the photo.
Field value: 2700 rpm
